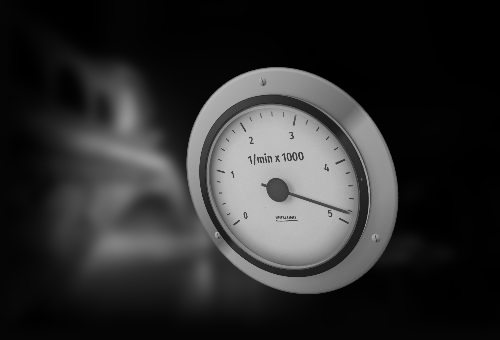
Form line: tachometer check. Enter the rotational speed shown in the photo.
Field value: 4800 rpm
